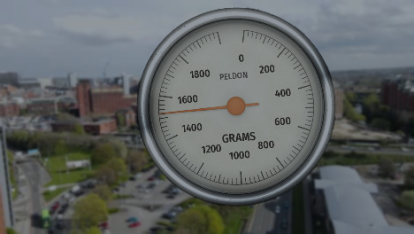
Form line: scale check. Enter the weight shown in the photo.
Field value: 1520 g
